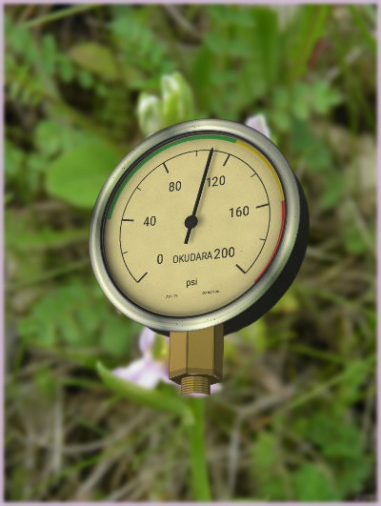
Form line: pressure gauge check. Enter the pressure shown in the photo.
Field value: 110 psi
